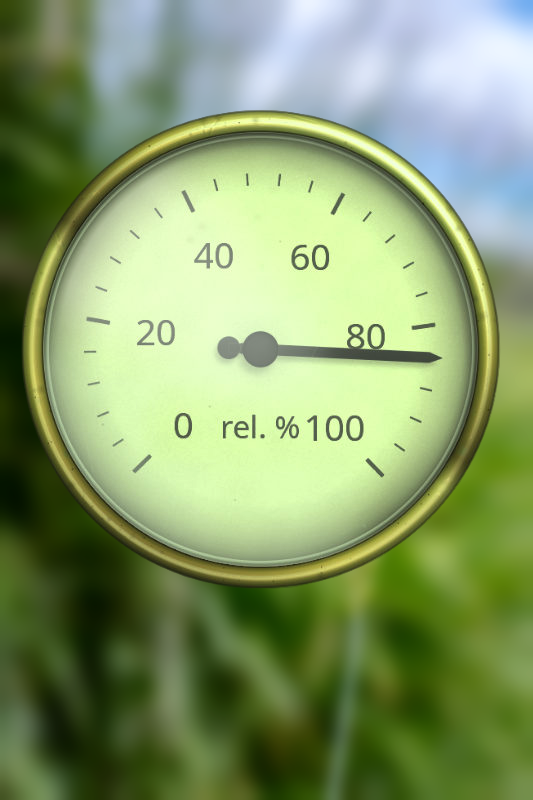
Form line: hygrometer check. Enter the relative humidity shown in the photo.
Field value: 84 %
